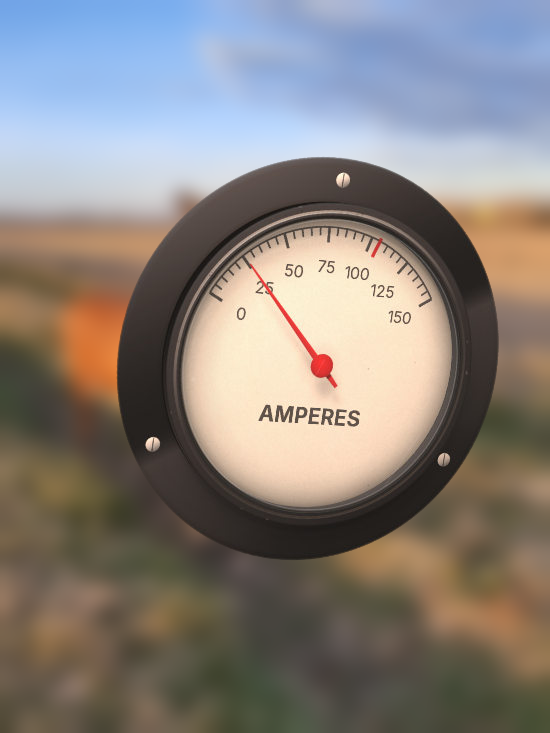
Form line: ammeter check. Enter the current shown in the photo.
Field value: 25 A
